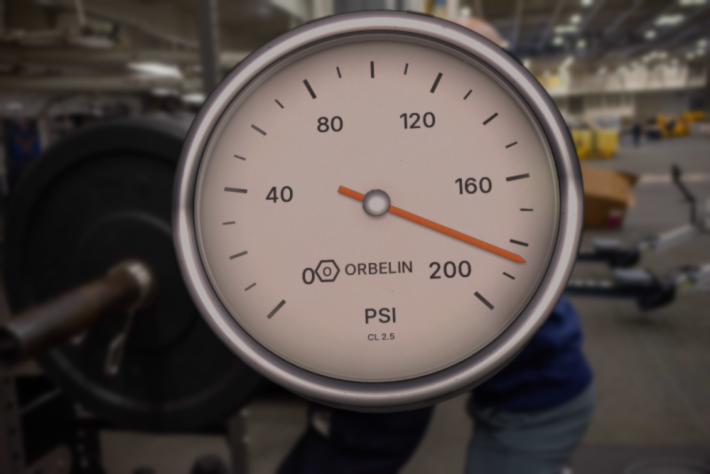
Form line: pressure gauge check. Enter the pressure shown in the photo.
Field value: 185 psi
